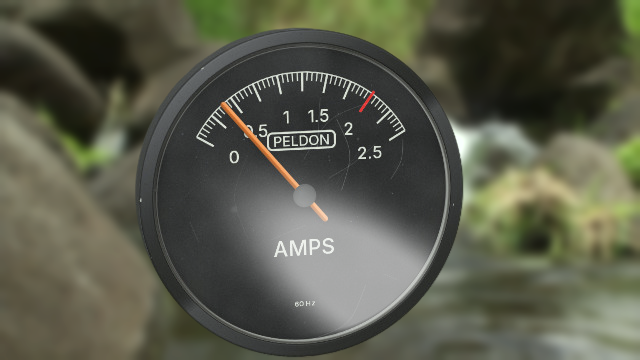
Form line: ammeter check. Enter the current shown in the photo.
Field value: 0.4 A
